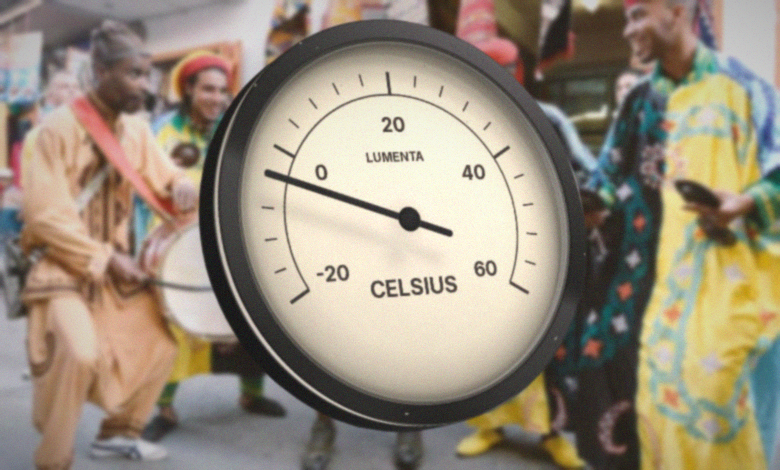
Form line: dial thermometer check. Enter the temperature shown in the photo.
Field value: -4 °C
